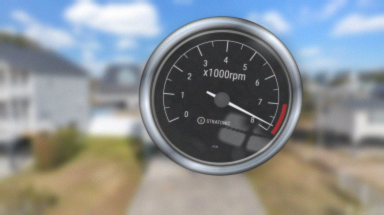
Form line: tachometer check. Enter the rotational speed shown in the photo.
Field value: 7750 rpm
